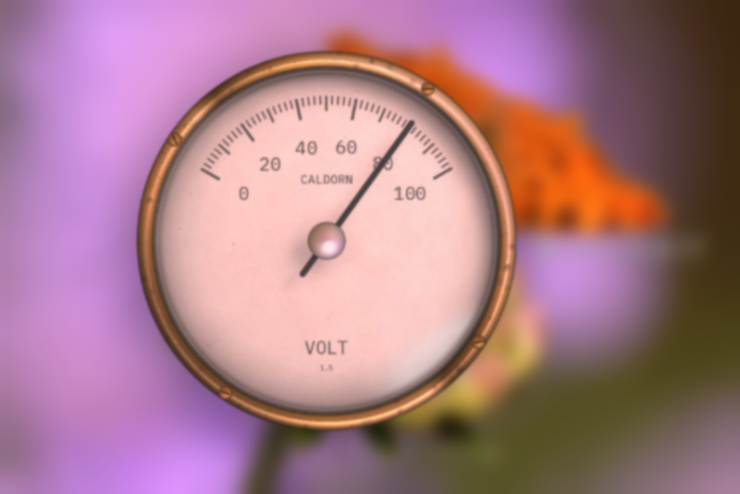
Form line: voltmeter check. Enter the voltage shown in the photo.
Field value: 80 V
